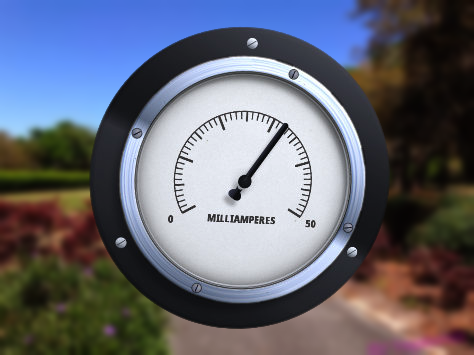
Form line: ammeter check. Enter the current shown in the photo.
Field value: 32 mA
